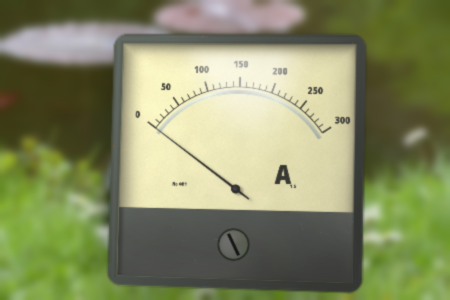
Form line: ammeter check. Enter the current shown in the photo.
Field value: 0 A
